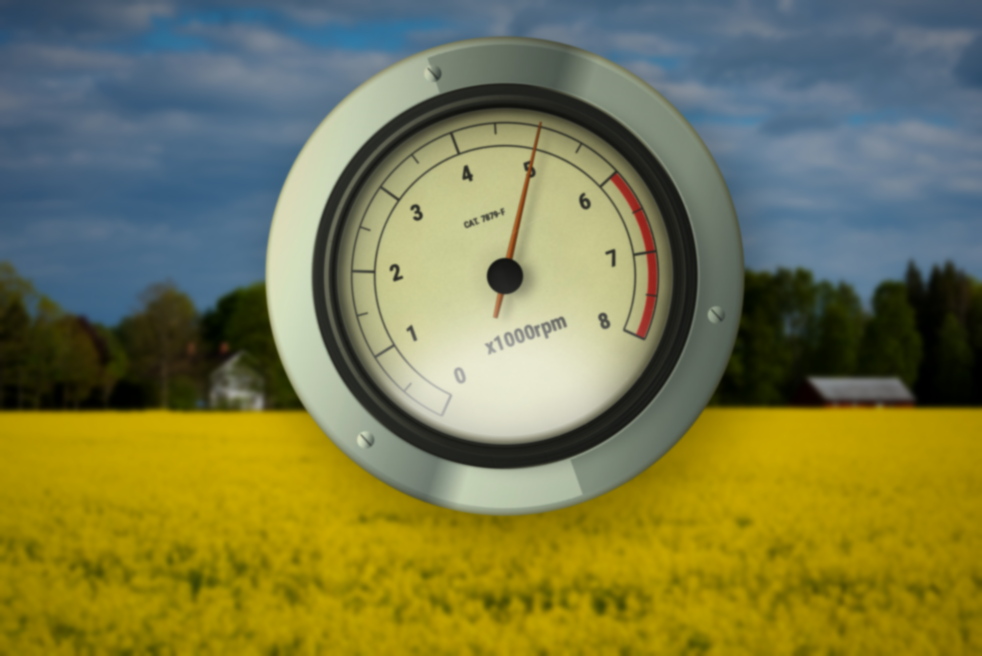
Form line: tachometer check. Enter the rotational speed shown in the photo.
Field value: 5000 rpm
